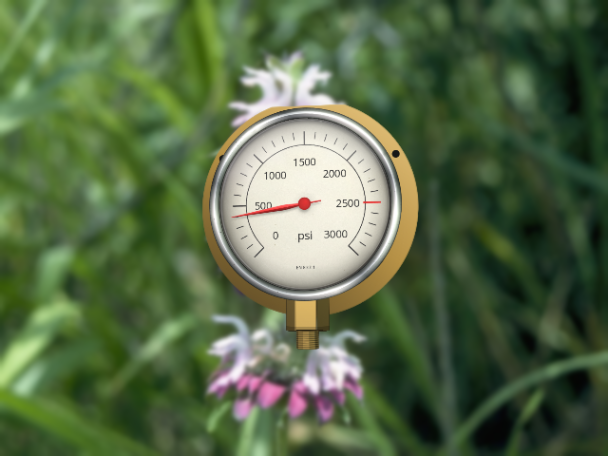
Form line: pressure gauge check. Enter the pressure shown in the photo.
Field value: 400 psi
